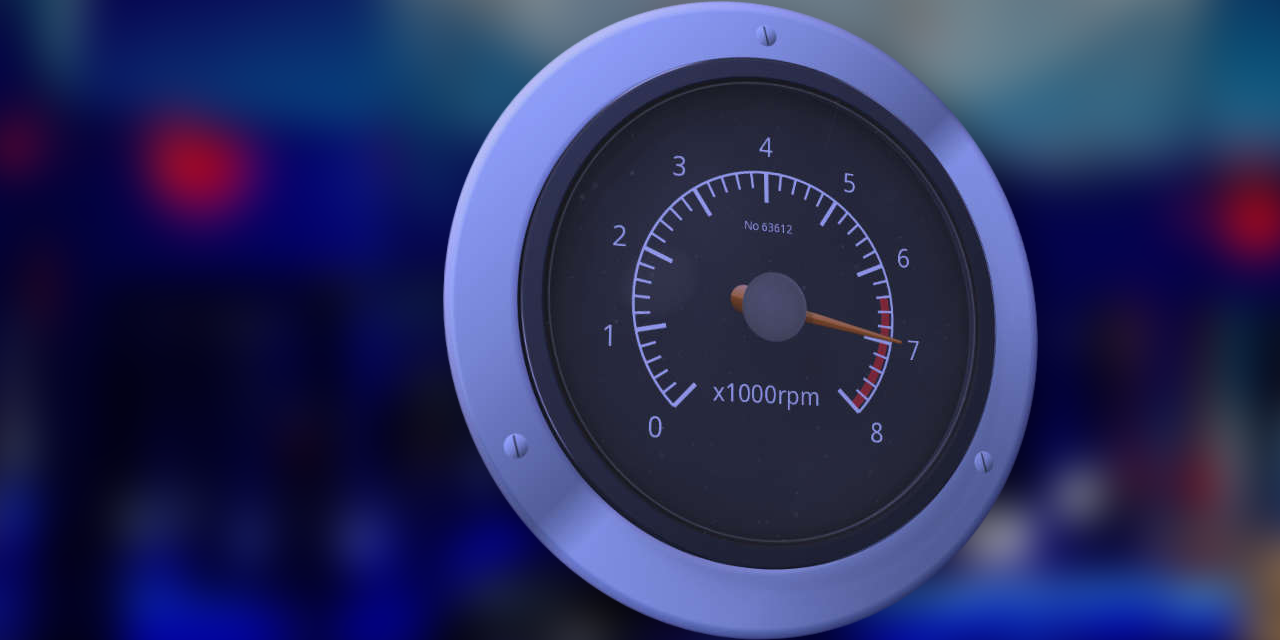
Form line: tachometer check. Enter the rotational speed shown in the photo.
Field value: 7000 rpm
